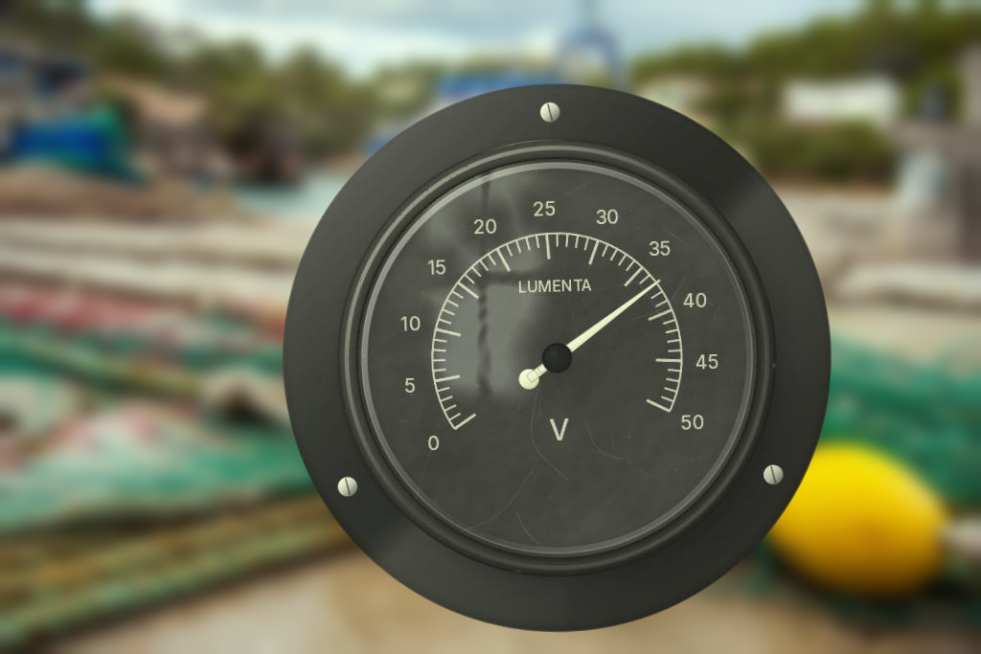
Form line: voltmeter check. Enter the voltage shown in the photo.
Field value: 37 V
